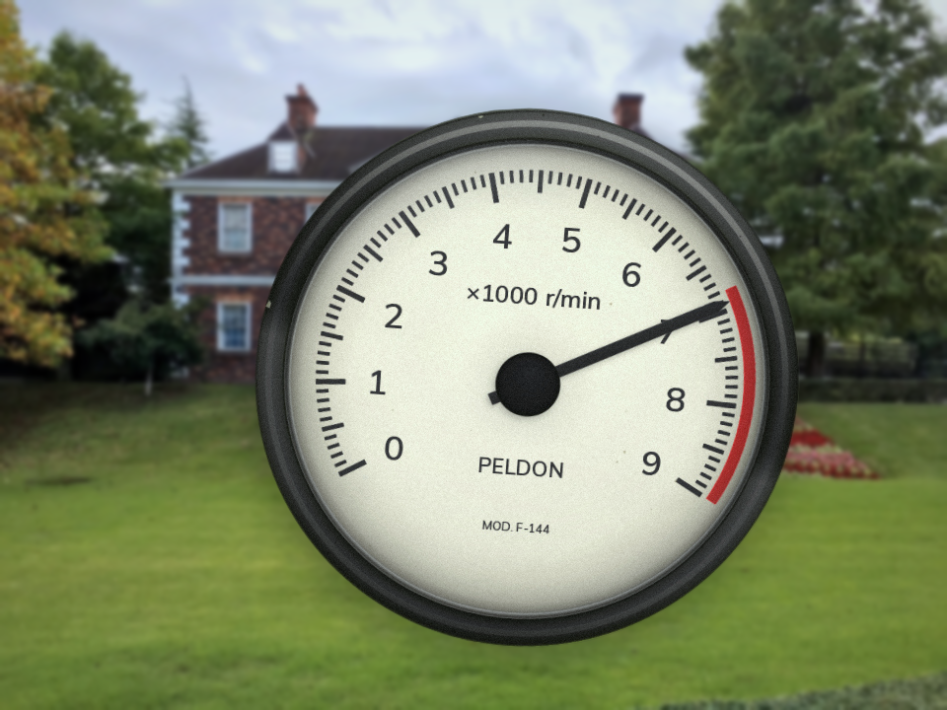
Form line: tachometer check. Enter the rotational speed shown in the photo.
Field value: 6900 rpm
